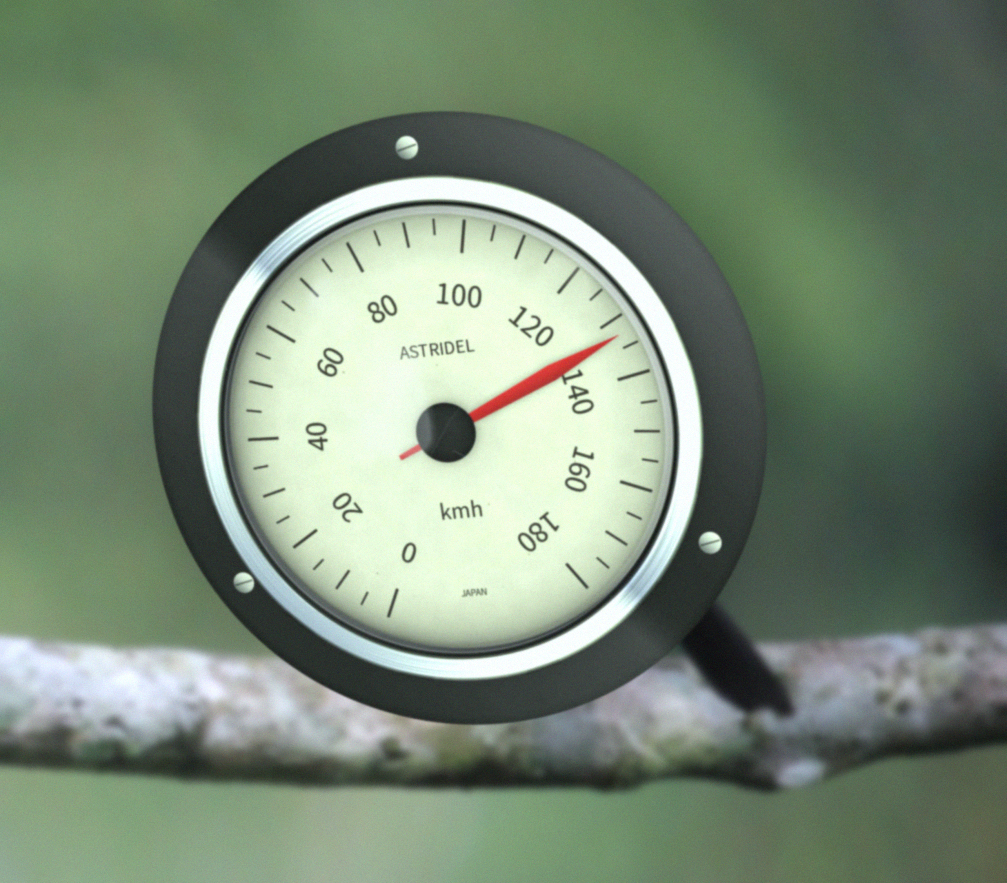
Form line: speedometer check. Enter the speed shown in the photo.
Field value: 132.5 km/h
